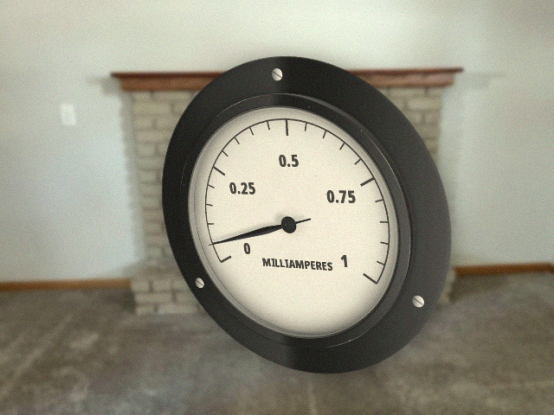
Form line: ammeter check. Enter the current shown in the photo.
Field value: 0.05 mA
